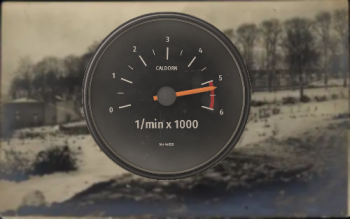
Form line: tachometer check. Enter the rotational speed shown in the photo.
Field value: 5250 rpm
